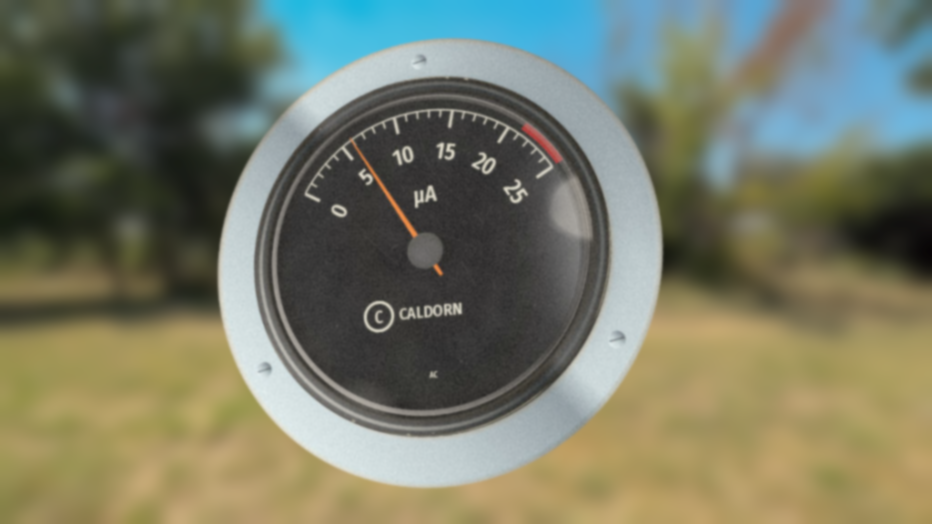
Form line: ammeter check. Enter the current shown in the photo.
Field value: 6 µA
